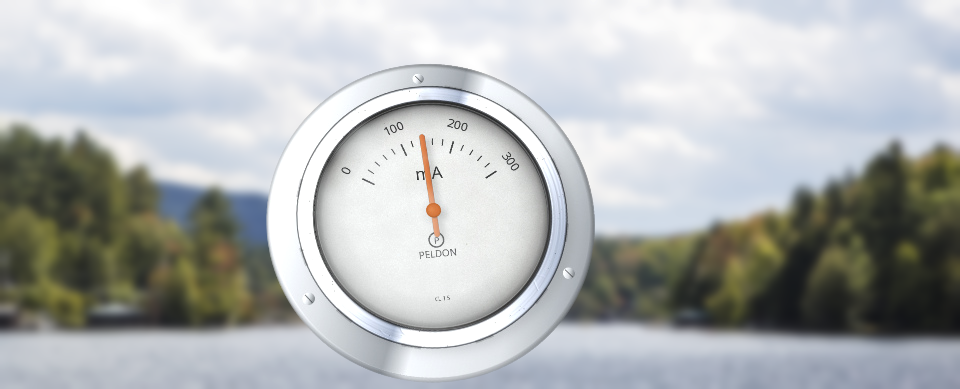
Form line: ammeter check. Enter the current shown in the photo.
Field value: 140 mA
